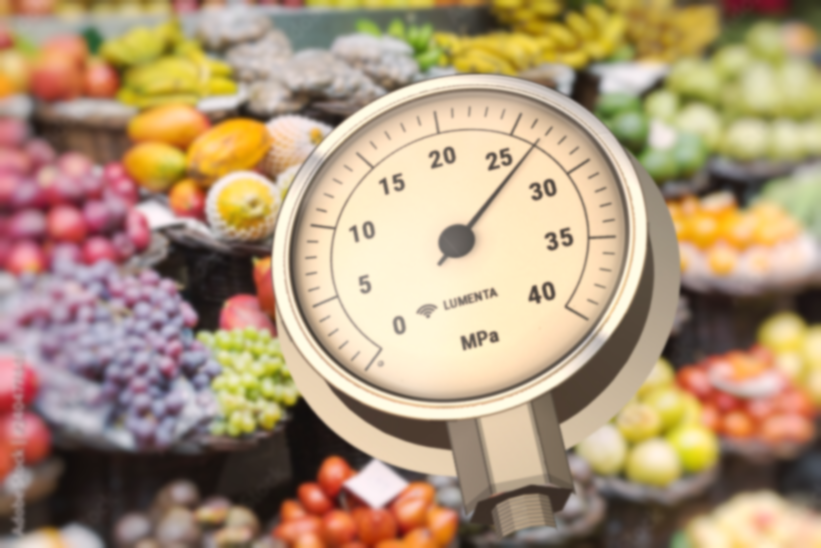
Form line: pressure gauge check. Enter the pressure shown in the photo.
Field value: 27 MPa
